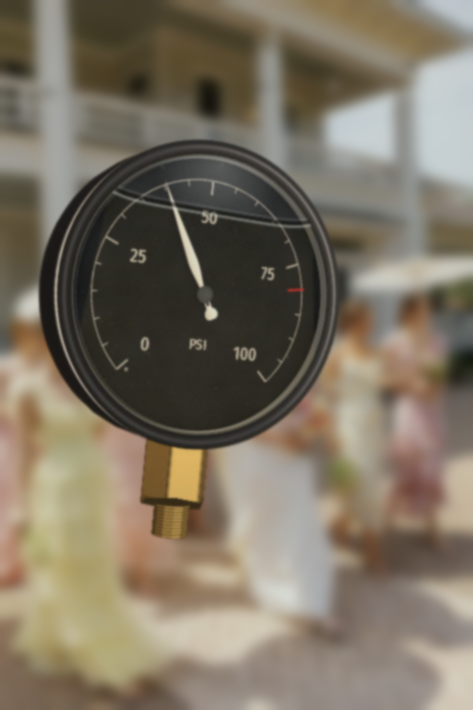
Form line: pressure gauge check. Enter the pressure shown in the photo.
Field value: 40 psi
